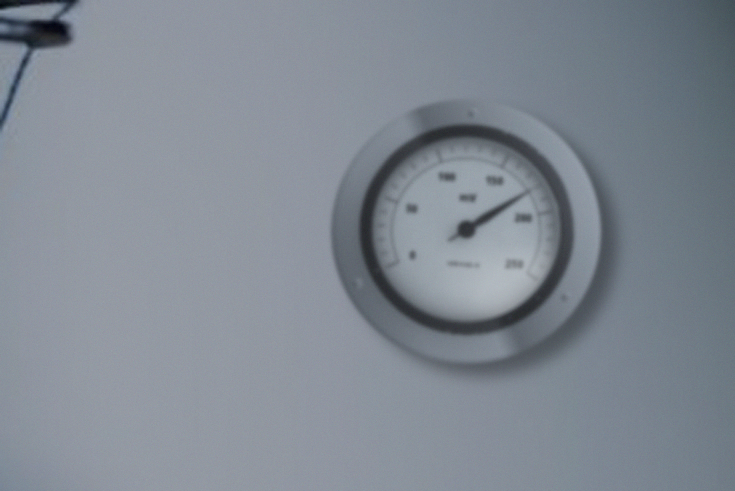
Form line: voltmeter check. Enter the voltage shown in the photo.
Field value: 180 mV
